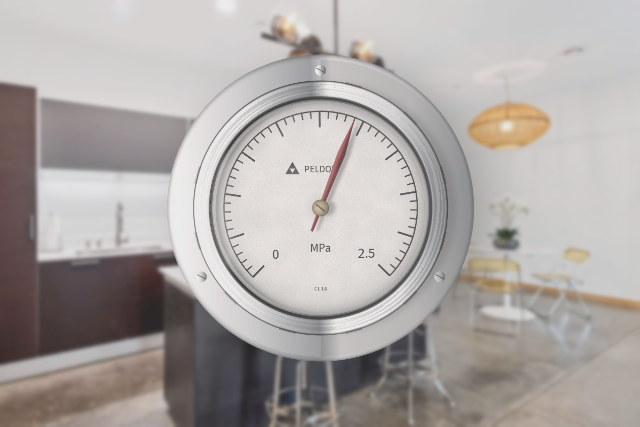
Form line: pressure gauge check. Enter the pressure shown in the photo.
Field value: 1.45 MPa
